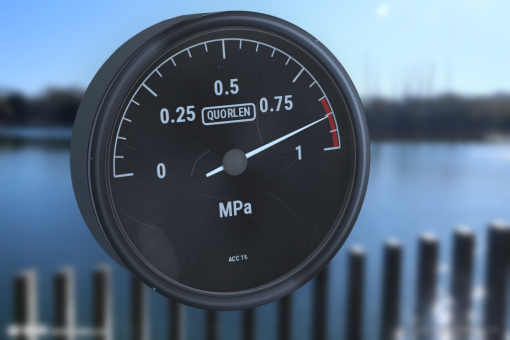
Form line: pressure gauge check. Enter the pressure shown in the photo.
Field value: 0.9 MPa
